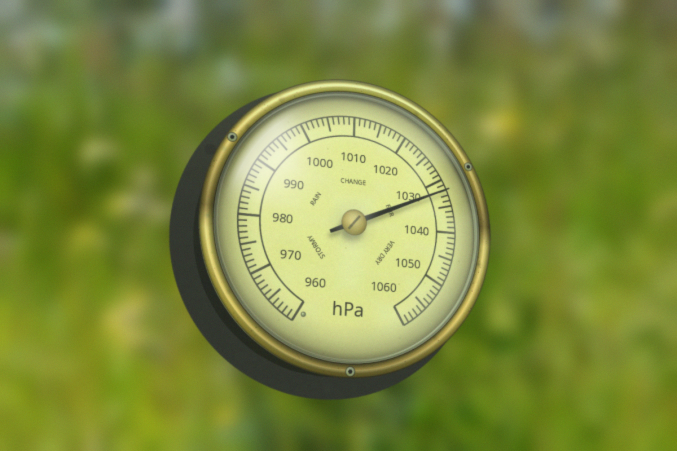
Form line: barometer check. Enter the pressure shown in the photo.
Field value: 1032 hPa
